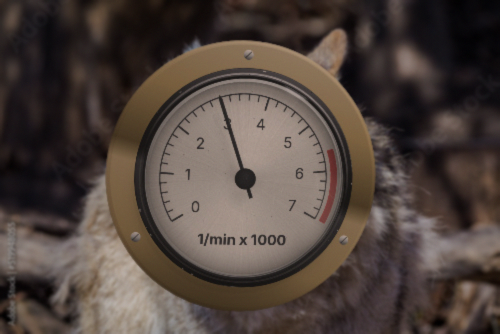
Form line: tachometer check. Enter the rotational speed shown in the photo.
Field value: 3000 rpm
